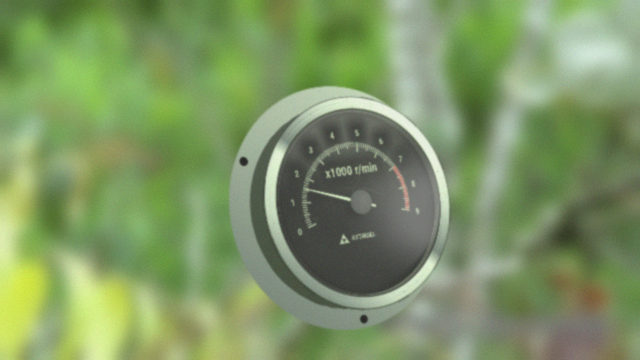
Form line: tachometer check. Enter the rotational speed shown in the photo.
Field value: 1500 rpm
